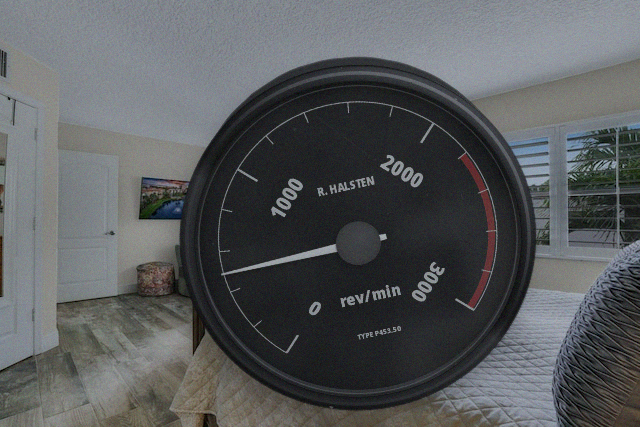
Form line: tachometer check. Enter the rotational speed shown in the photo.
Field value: 500 rpm
